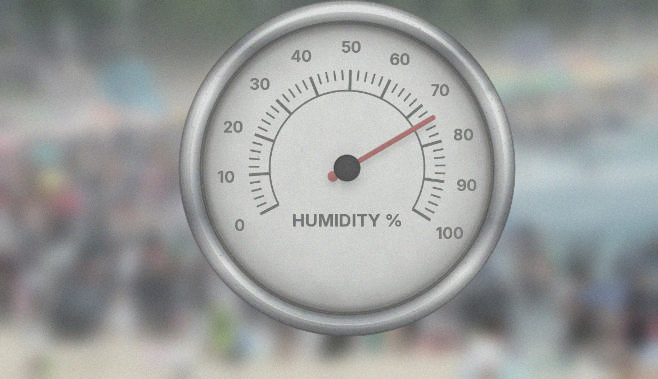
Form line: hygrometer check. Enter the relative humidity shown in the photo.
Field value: 74 %
